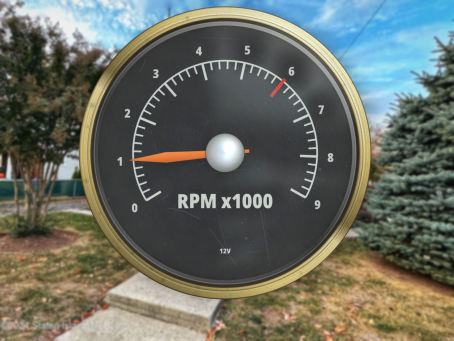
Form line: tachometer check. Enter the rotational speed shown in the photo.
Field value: 1000 rpm
